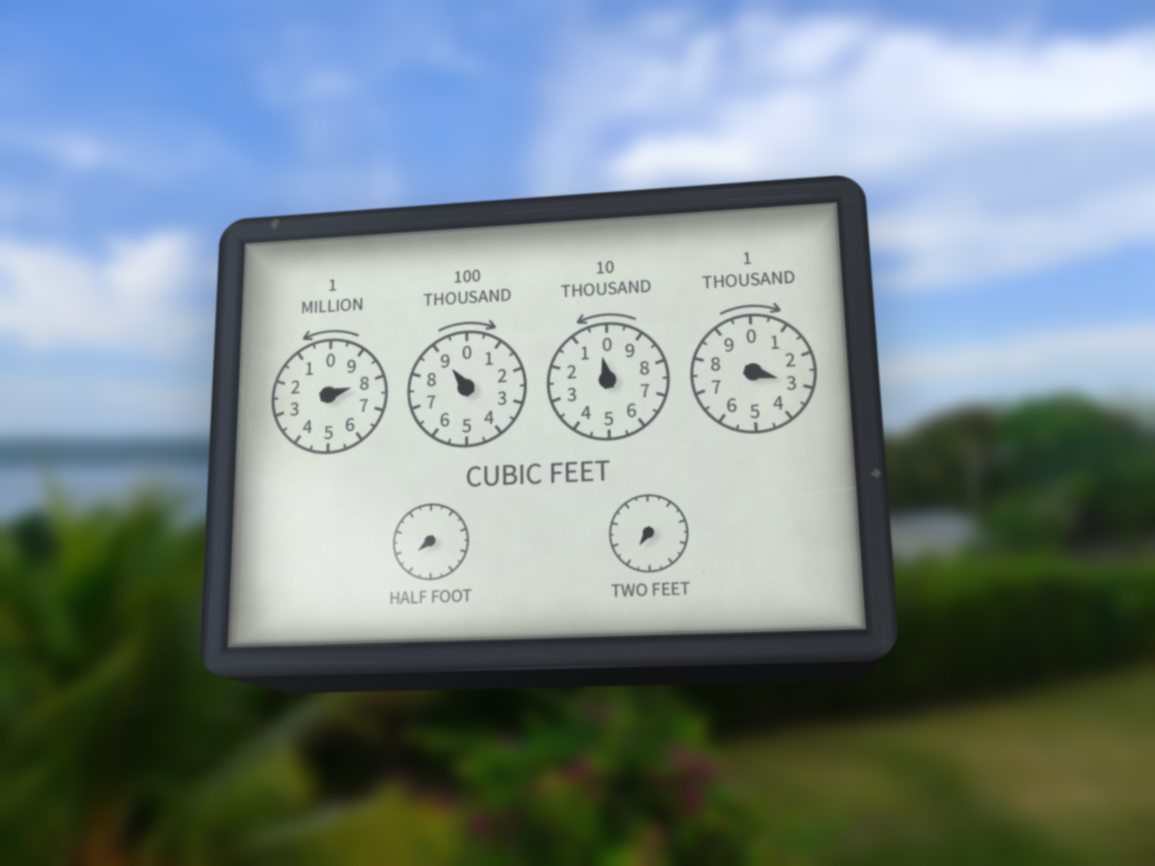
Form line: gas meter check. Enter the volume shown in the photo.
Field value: 790300 ft³
